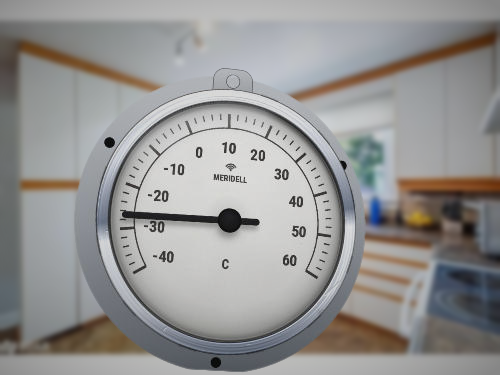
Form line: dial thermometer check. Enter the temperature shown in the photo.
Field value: -27 °C
